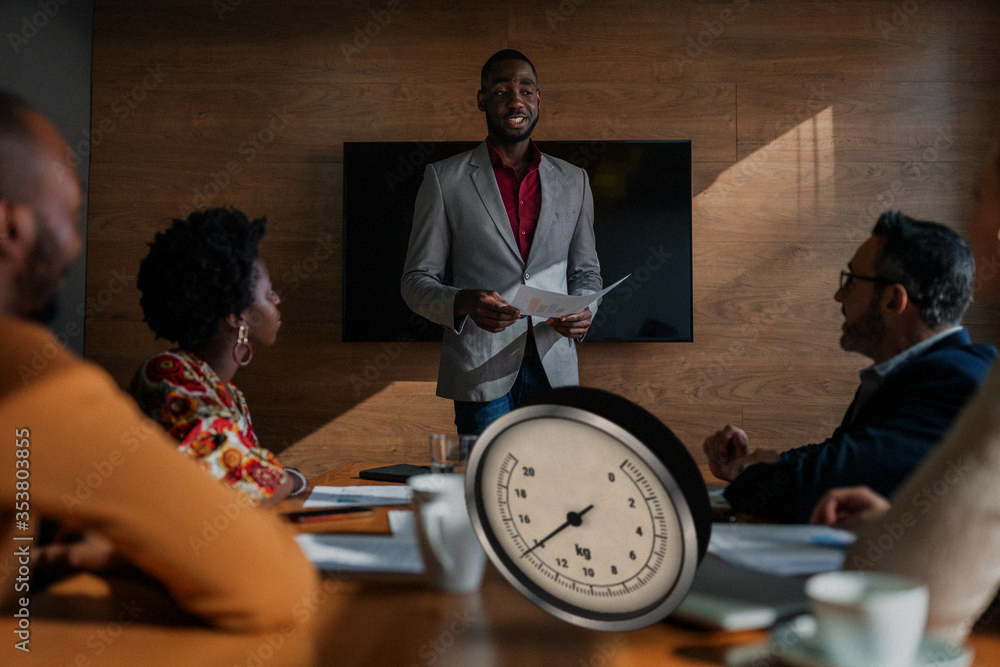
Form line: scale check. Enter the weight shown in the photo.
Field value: 14 kg
